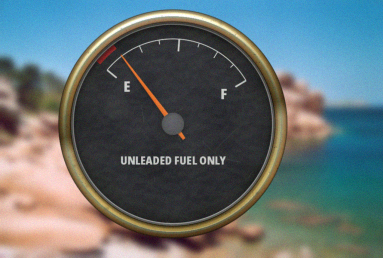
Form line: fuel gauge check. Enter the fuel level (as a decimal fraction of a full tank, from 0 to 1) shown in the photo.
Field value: 0.125
